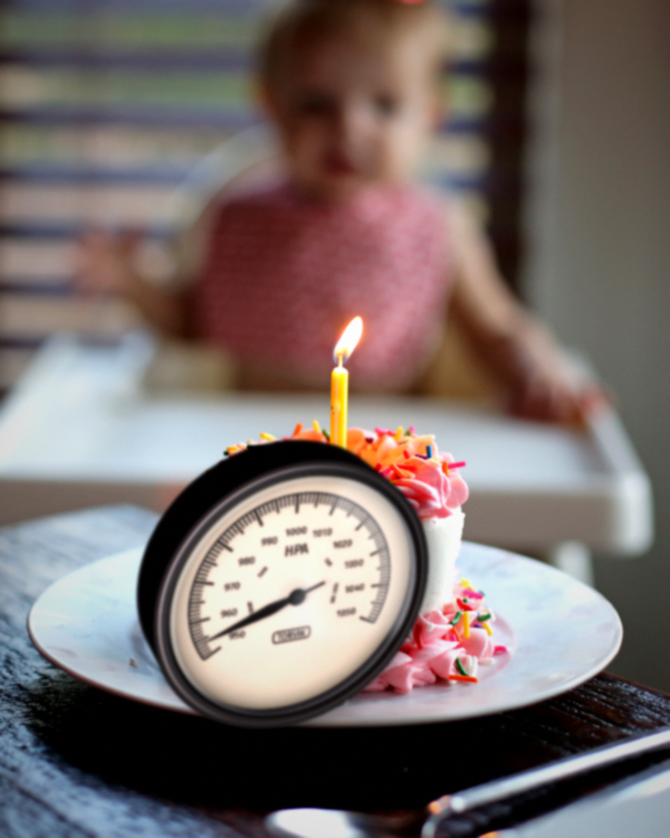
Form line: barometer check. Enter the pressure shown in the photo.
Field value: 955 hPa
